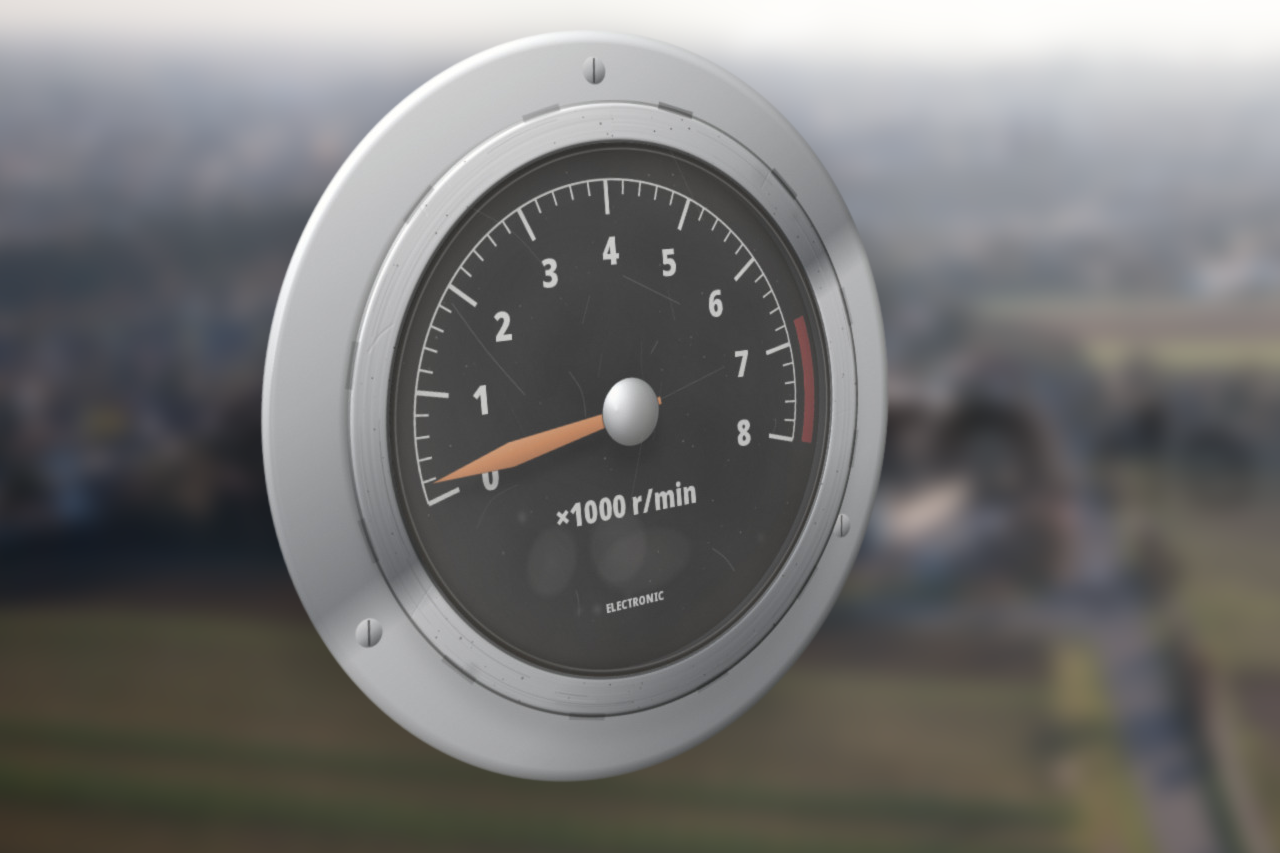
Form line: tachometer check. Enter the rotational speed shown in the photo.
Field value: 200 rpm
